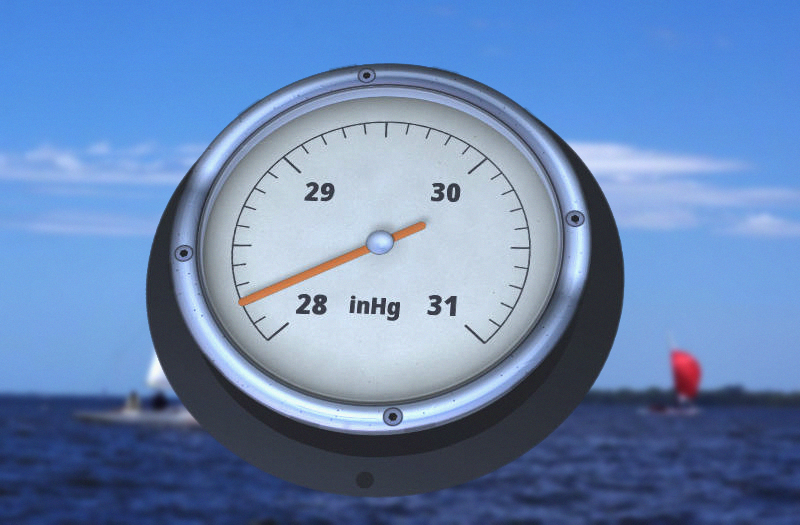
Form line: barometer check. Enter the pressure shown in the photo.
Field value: 28.2 inHg
